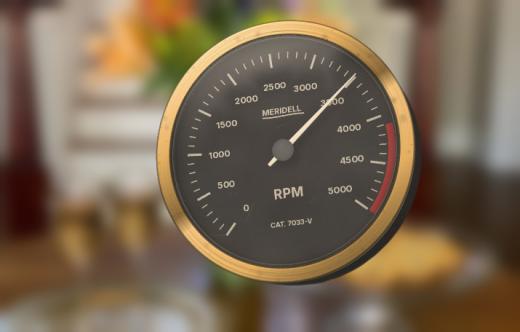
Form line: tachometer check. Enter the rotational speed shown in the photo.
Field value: 3500 rpm
